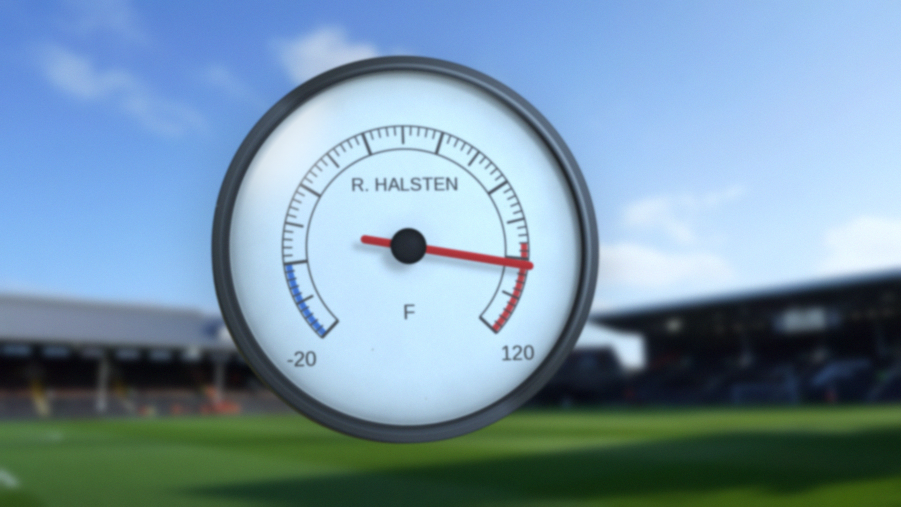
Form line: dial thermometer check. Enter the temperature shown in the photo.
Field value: 102 °F
